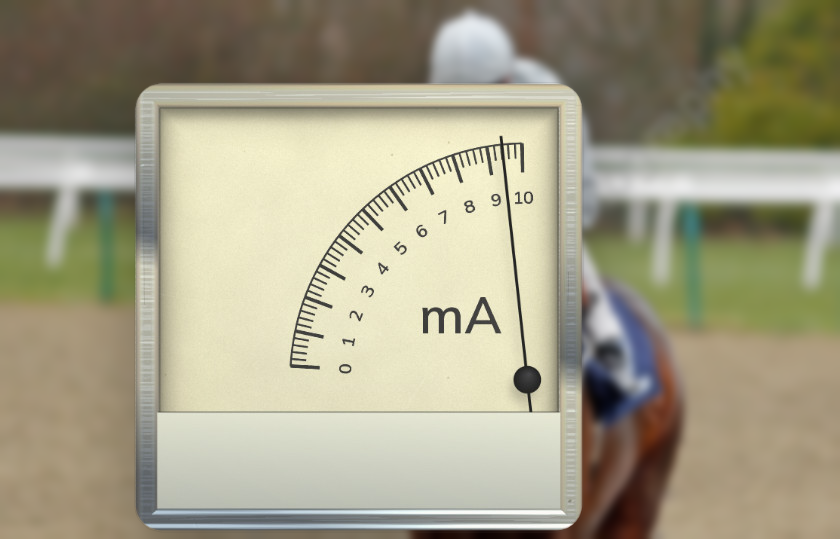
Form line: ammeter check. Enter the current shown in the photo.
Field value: 9.4 mA
